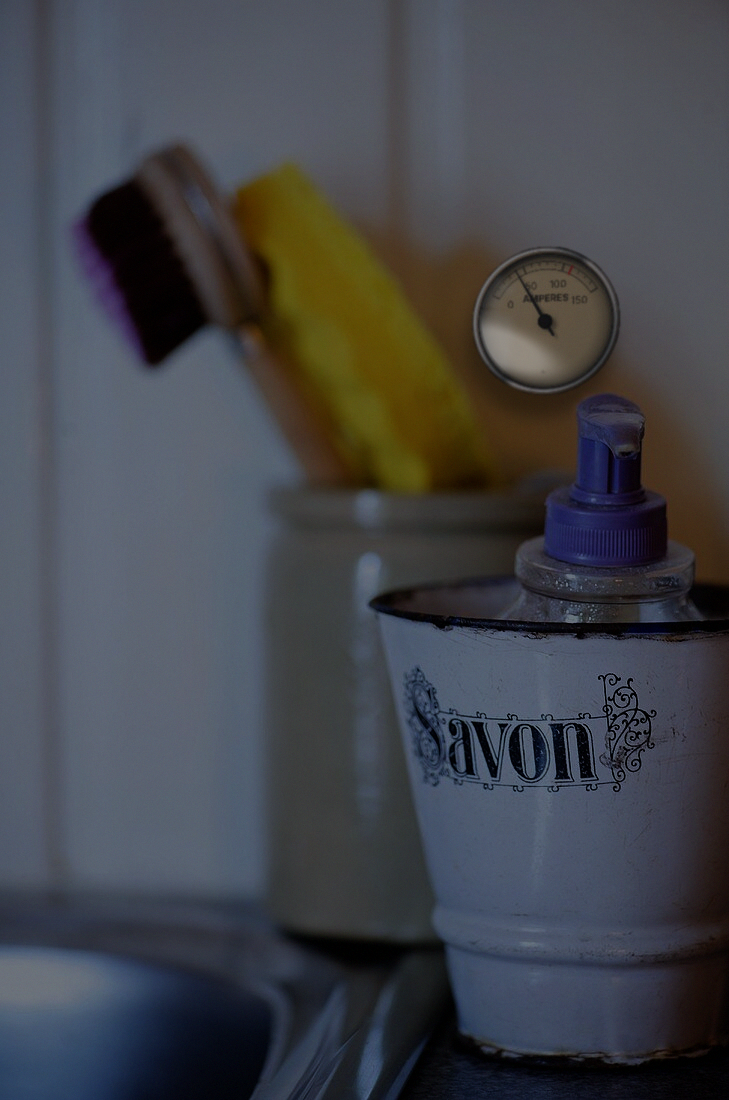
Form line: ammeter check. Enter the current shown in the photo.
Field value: 40 A
